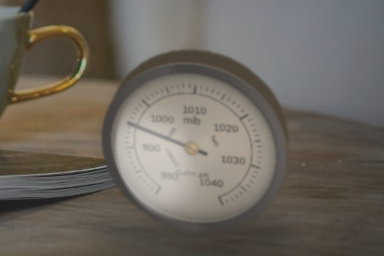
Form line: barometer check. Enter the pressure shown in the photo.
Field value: 995 mbar
